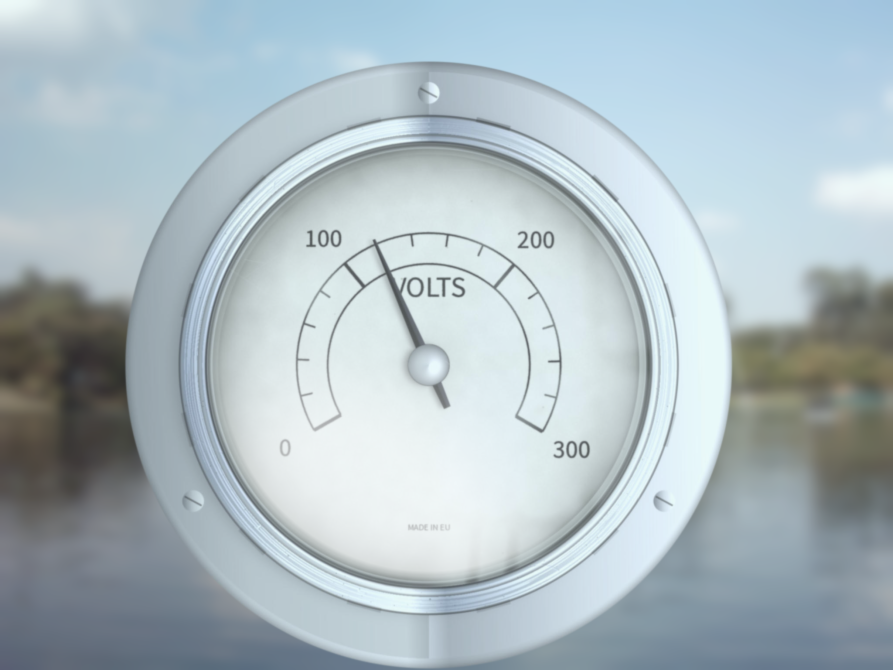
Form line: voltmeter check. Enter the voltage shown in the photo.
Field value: 120 V
